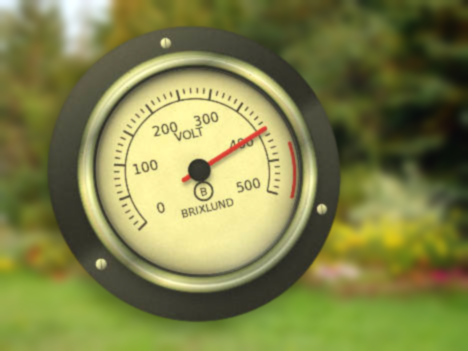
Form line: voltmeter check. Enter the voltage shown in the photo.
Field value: 400 V
